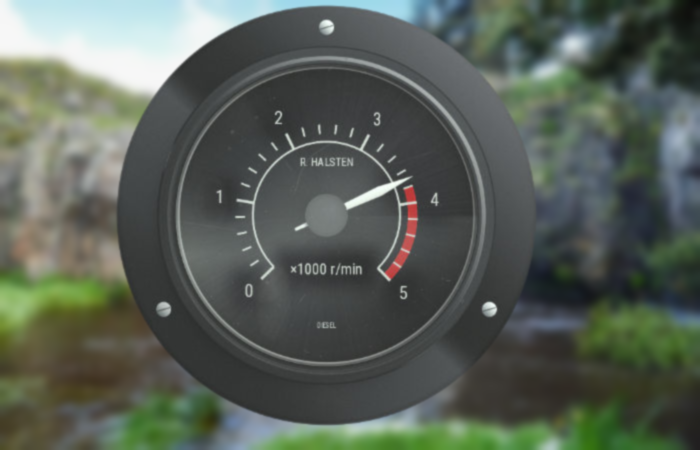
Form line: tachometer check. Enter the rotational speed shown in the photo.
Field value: 3700 rpm
